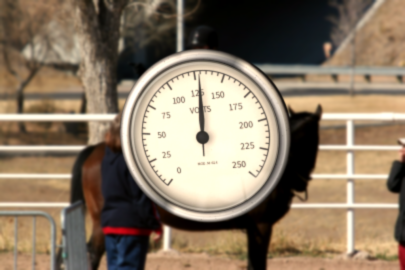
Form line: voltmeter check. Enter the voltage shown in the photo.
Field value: 130 V
